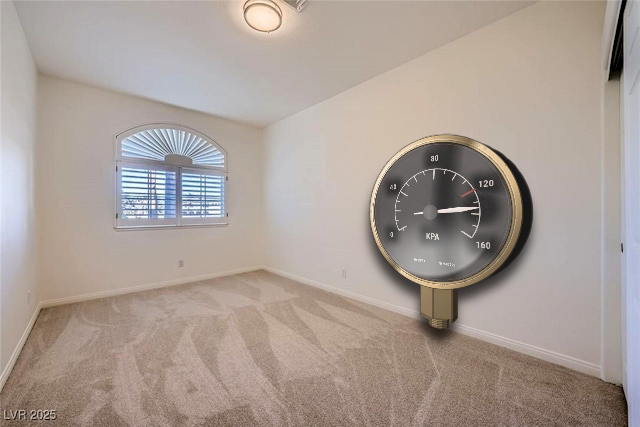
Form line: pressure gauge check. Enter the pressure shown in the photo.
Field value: 135 kPa
